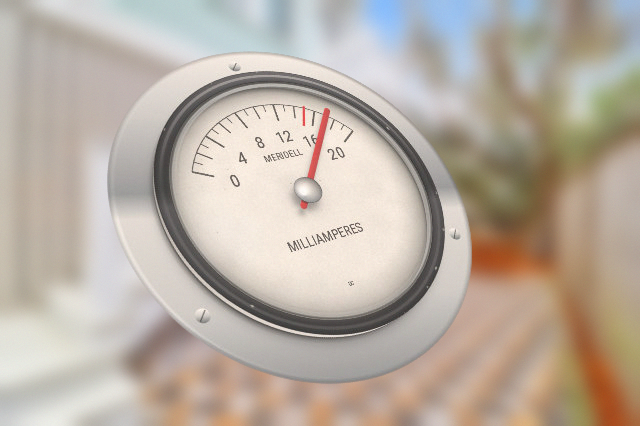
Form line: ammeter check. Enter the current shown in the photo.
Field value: 17 mA
